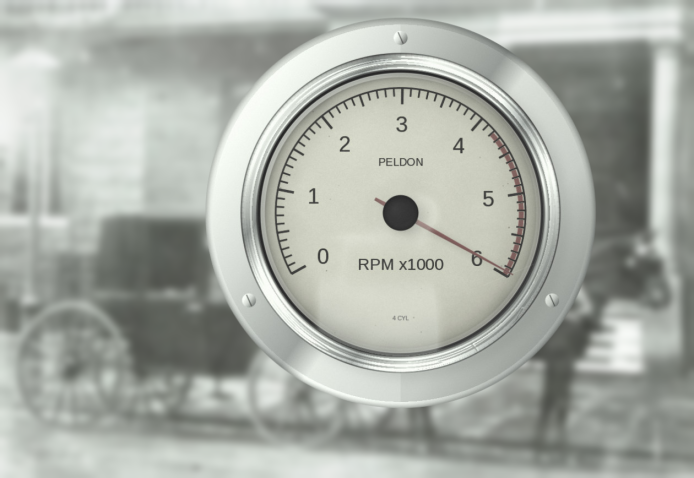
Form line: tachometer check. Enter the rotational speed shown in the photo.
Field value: 5950 rpm
